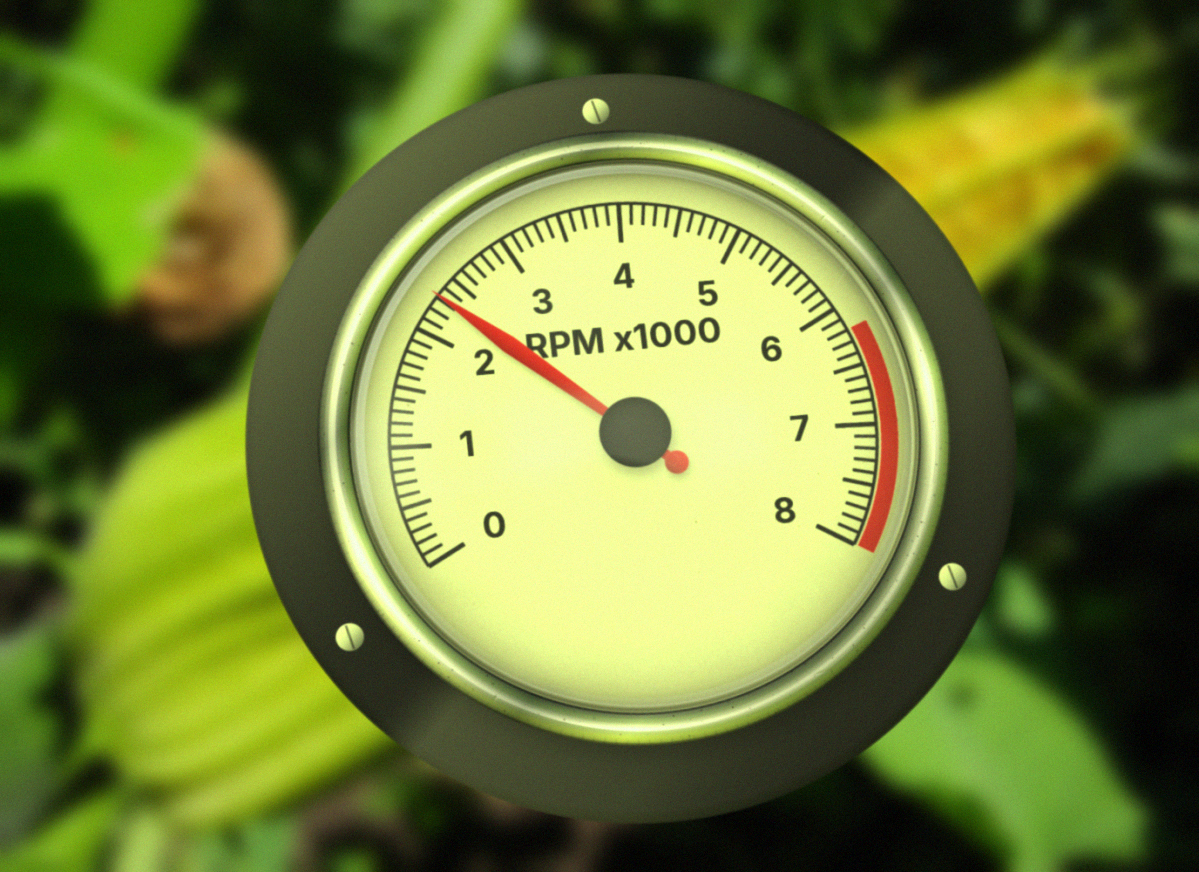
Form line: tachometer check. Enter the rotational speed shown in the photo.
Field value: 2300 rpm
